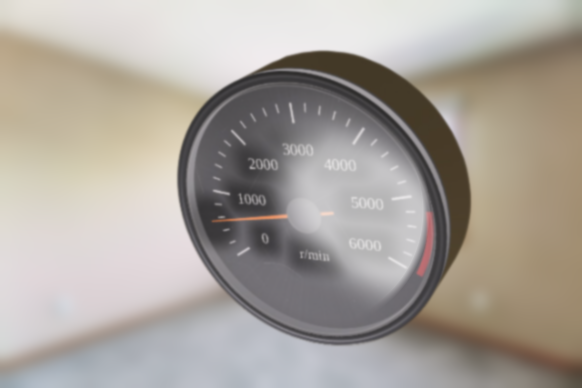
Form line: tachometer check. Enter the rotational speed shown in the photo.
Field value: 600 rpm
